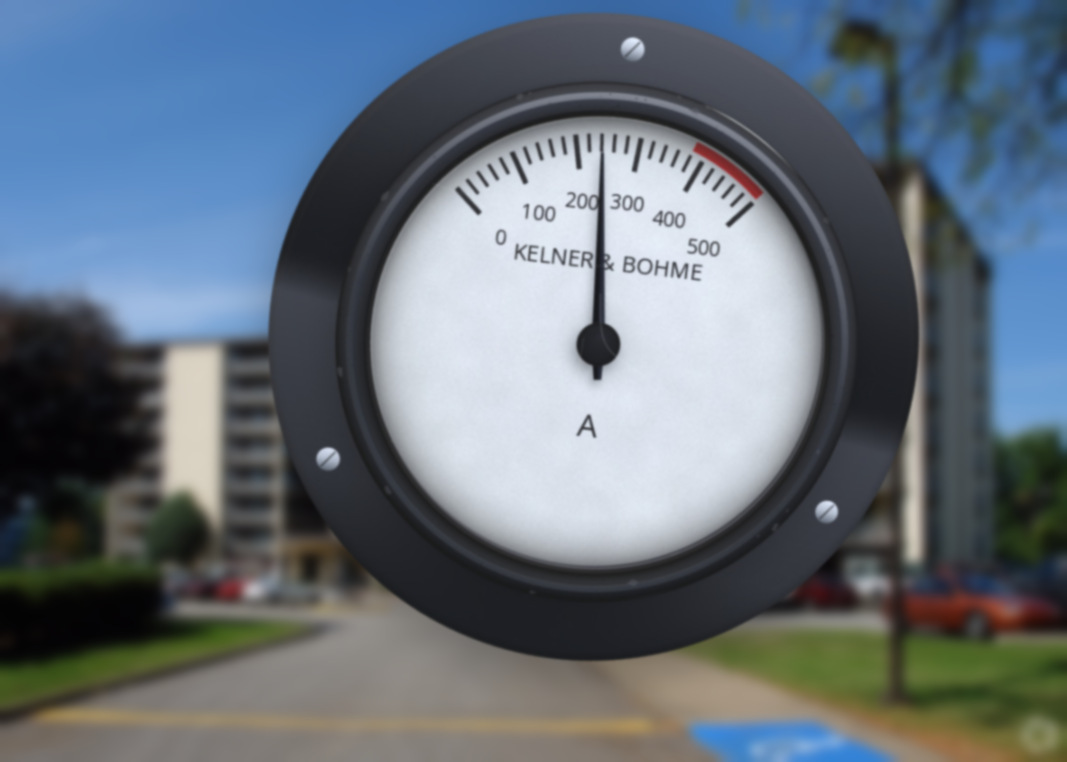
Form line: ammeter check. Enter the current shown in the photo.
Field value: 240 A
